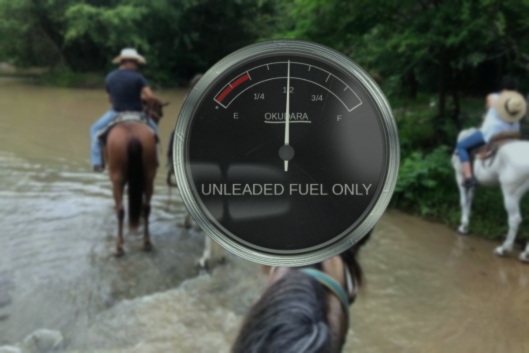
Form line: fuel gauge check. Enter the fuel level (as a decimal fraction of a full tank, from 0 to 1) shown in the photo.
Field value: 0.5
